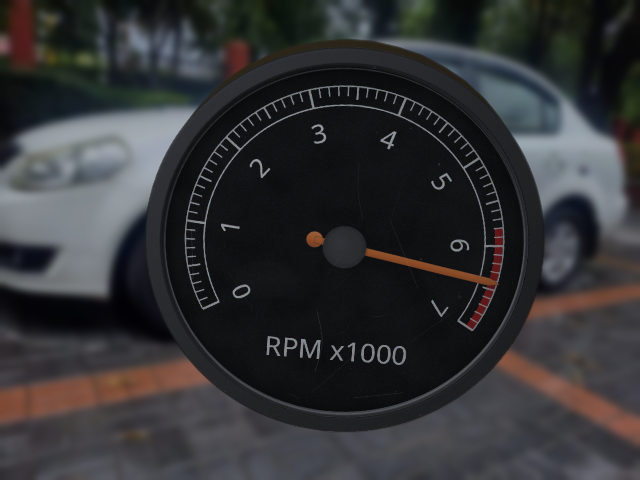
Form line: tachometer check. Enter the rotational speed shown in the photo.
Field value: 6400 rpm
